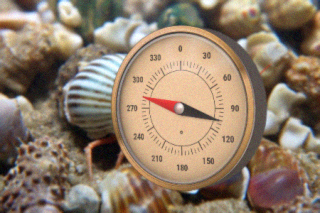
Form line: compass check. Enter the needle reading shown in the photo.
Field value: 285 °
